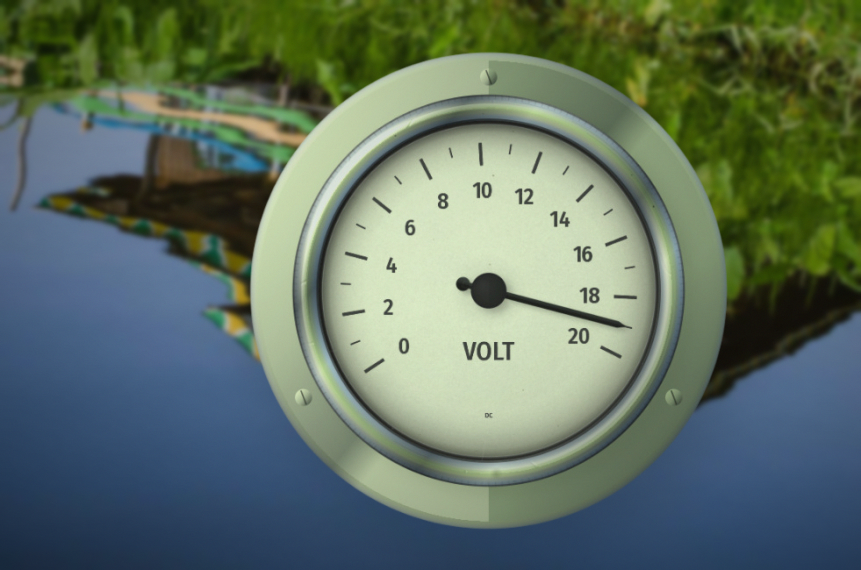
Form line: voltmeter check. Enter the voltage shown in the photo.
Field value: 19 V
